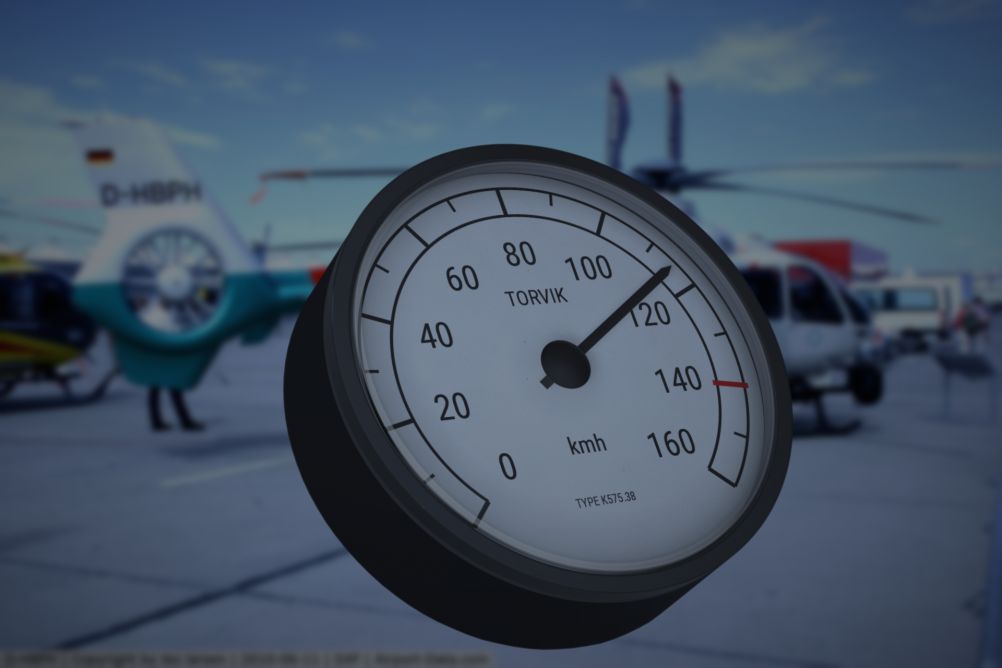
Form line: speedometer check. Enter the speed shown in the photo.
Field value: 115 km/h
